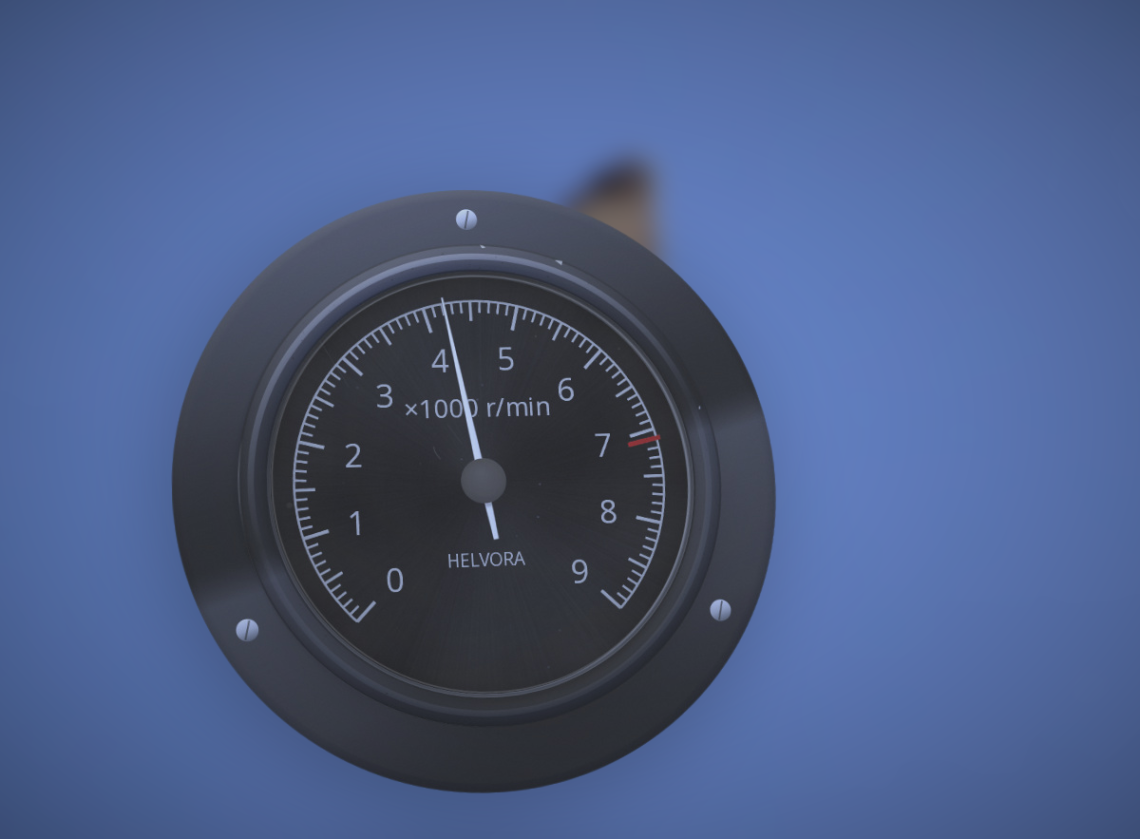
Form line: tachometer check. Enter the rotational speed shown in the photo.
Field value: 4200 rpm
